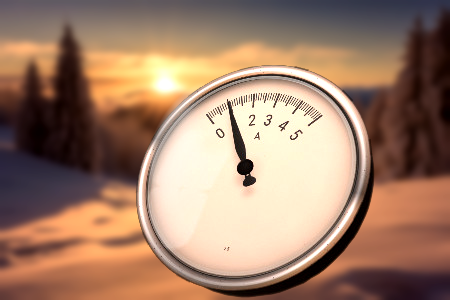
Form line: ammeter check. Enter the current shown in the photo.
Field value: 1 A
